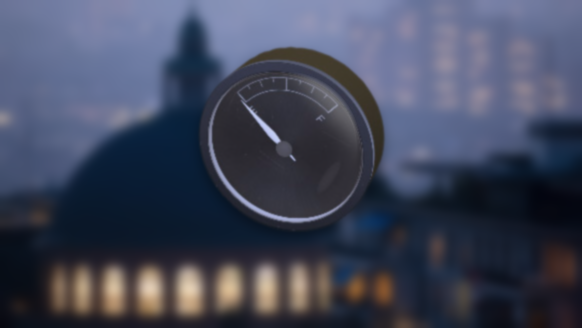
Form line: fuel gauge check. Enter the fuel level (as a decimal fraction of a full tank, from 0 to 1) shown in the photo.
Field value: 0
